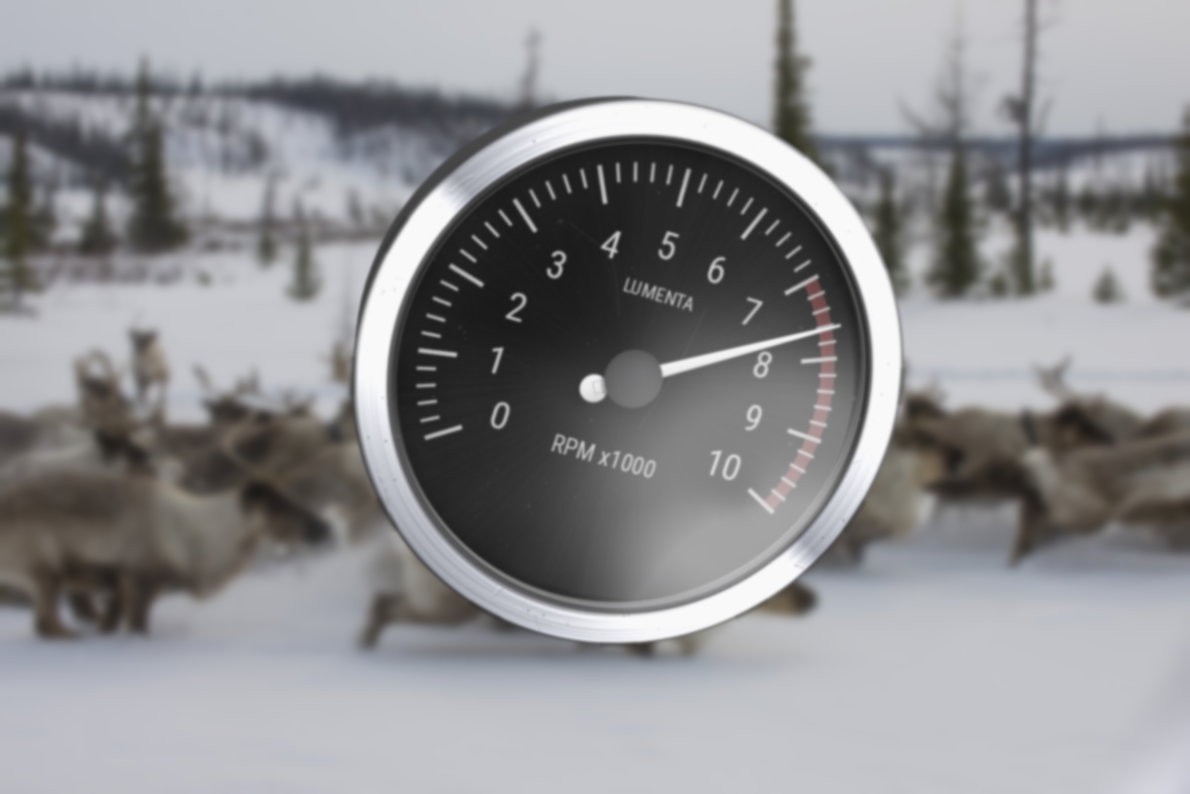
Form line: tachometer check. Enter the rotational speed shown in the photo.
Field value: 7600 rpm
